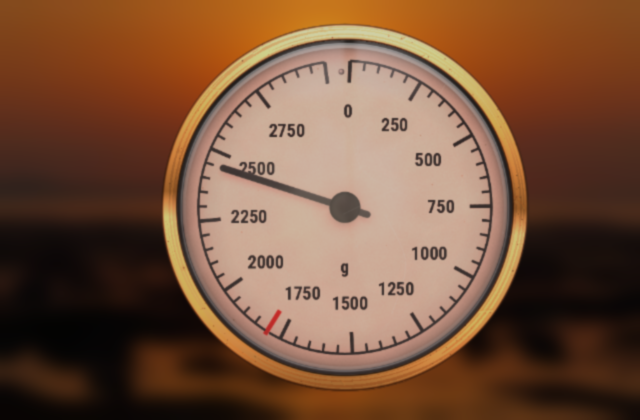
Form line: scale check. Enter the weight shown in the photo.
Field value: 2450 g
